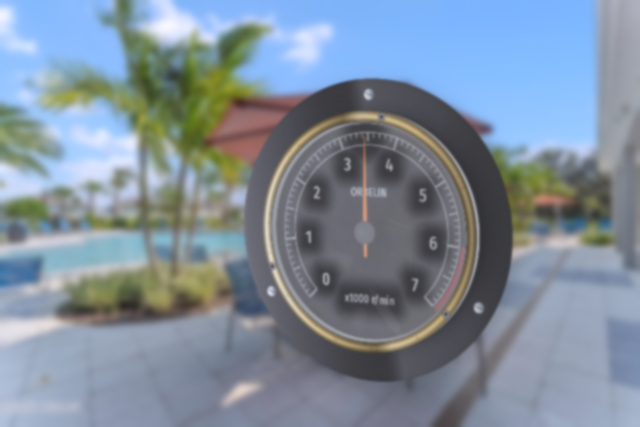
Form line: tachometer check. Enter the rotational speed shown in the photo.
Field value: 3500 rpm
